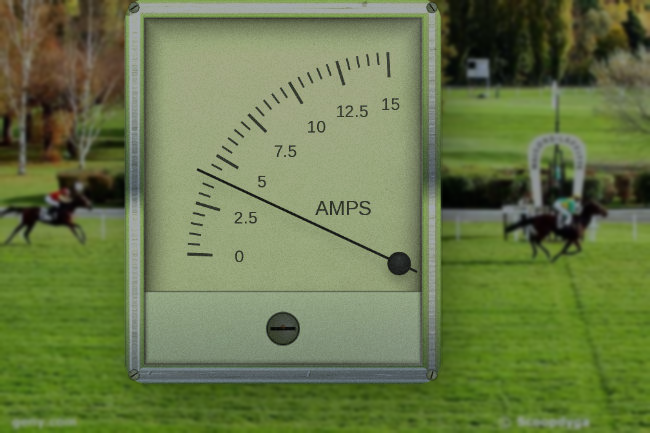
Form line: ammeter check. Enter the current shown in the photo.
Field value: 4 A
